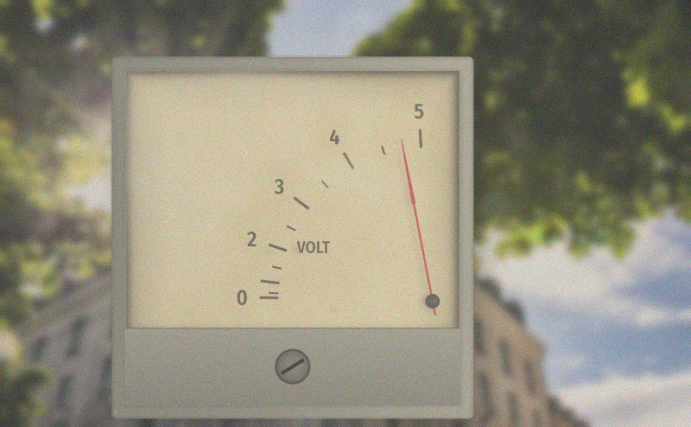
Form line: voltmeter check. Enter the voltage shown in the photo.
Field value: 4.75 V
